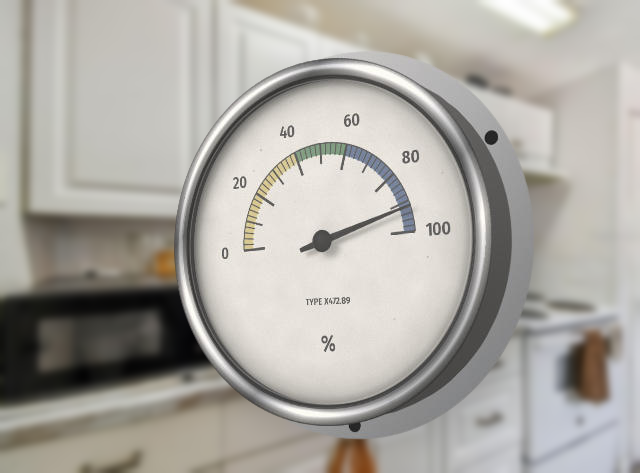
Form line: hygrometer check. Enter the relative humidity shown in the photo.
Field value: 92 %
